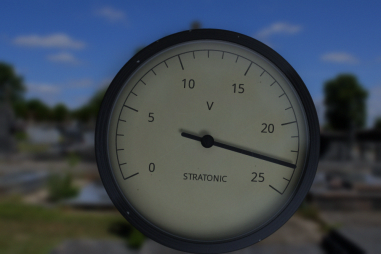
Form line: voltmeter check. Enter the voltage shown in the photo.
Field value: 23 V
